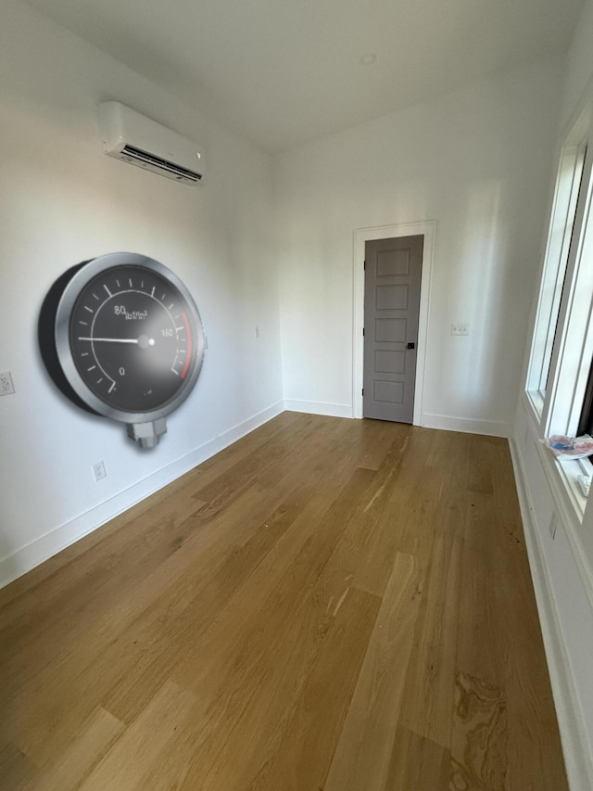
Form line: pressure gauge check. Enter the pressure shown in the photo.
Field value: 40 psi
